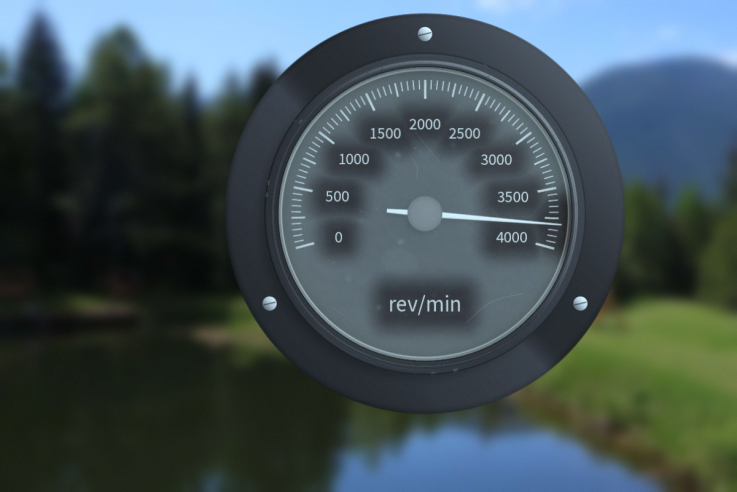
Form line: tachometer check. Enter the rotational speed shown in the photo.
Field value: 3800 rpm
